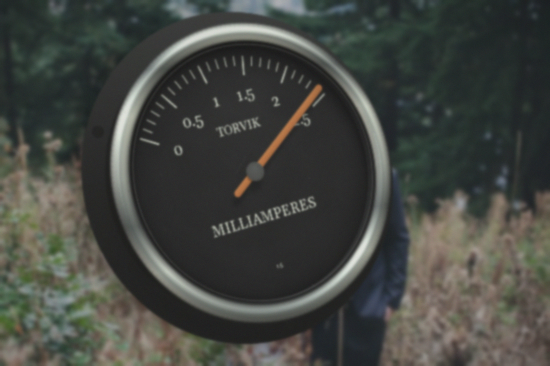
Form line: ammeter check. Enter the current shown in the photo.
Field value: 2.4 mA
